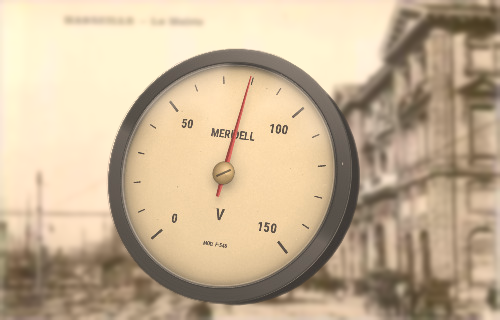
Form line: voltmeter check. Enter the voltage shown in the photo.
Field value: 80 V
